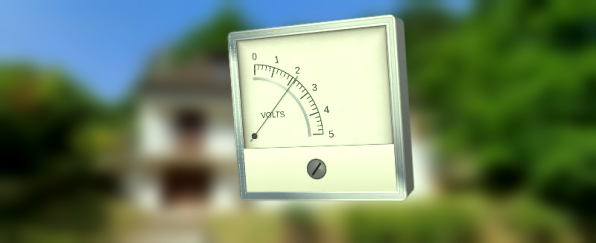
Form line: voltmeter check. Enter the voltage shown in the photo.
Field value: 2.2 V
